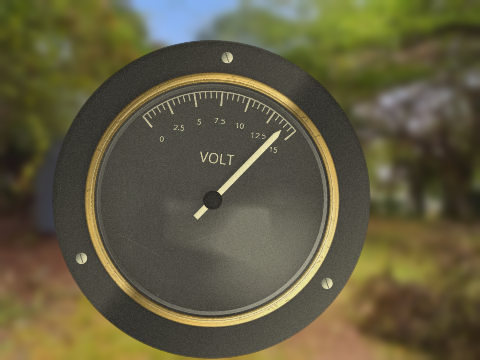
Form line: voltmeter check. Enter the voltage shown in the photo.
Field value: 14 V
